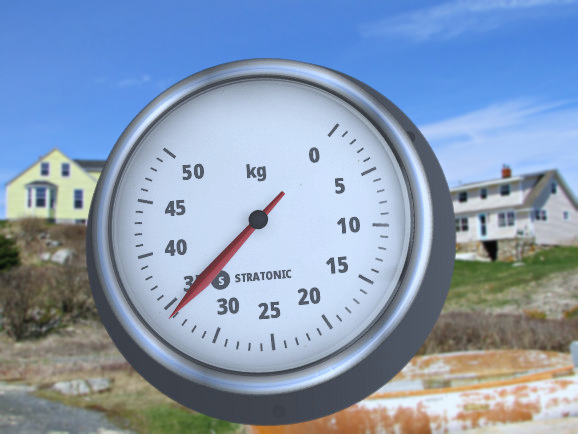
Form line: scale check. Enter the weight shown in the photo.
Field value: 34 kg
